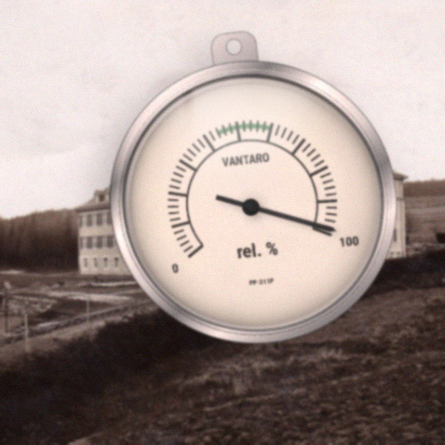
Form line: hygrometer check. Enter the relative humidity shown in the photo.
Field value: 98 %
